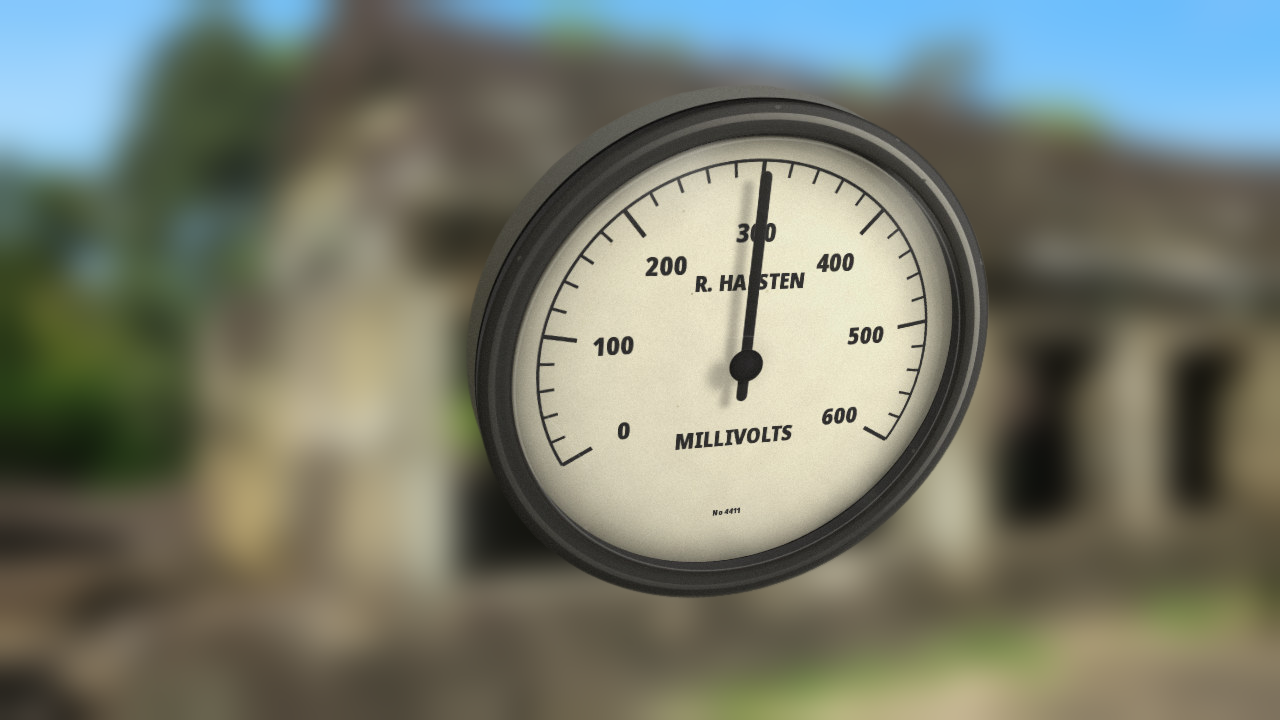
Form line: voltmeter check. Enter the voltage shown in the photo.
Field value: 300 mV
